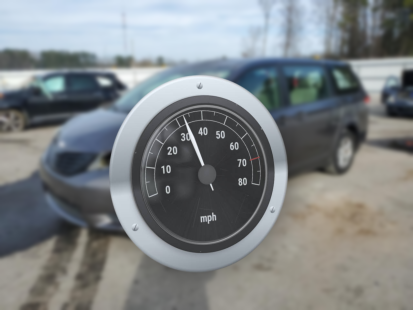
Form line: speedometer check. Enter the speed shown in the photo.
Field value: 32.5 mph
